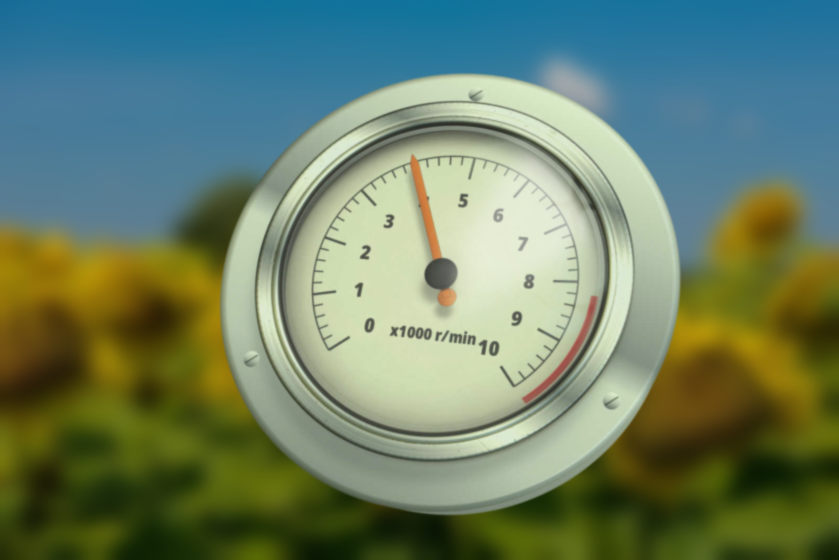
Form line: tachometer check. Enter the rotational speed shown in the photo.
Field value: 4000 rpm
